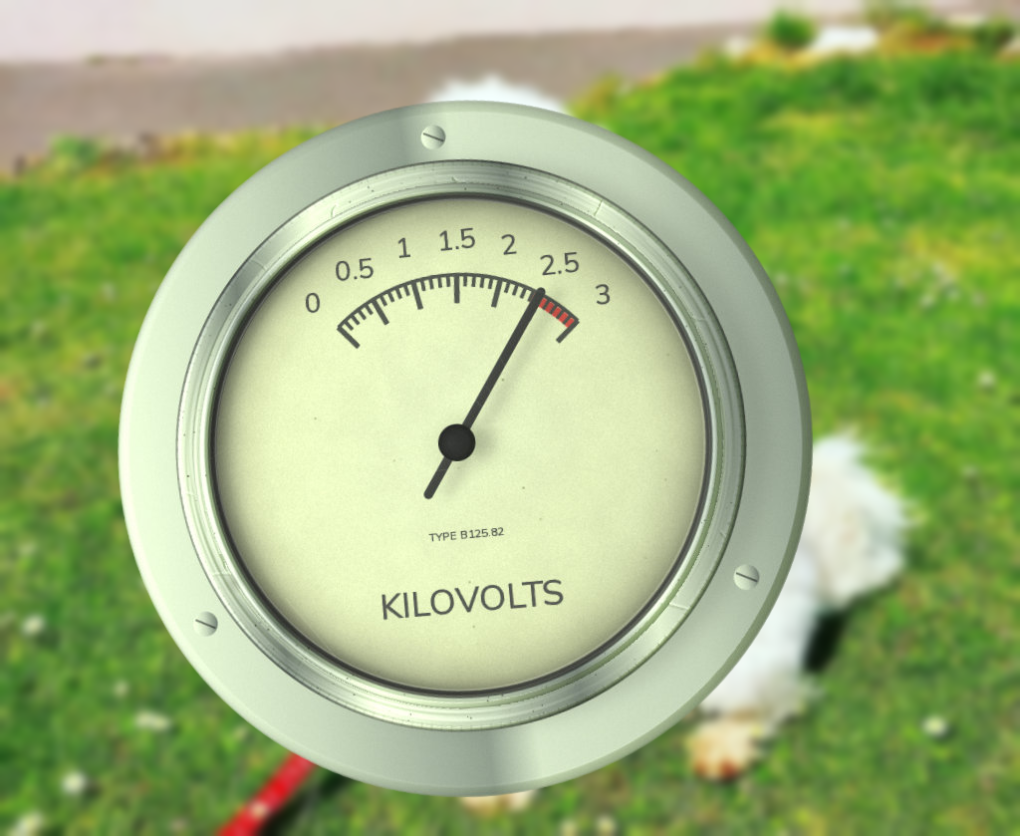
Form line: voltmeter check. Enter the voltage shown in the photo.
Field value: 2.5 kV
